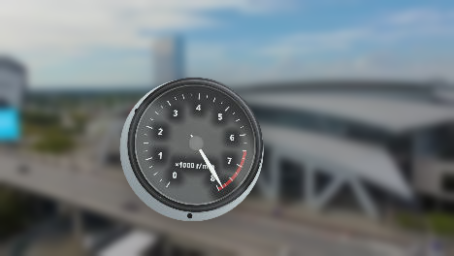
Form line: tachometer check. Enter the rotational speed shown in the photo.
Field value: 7875 rpm
